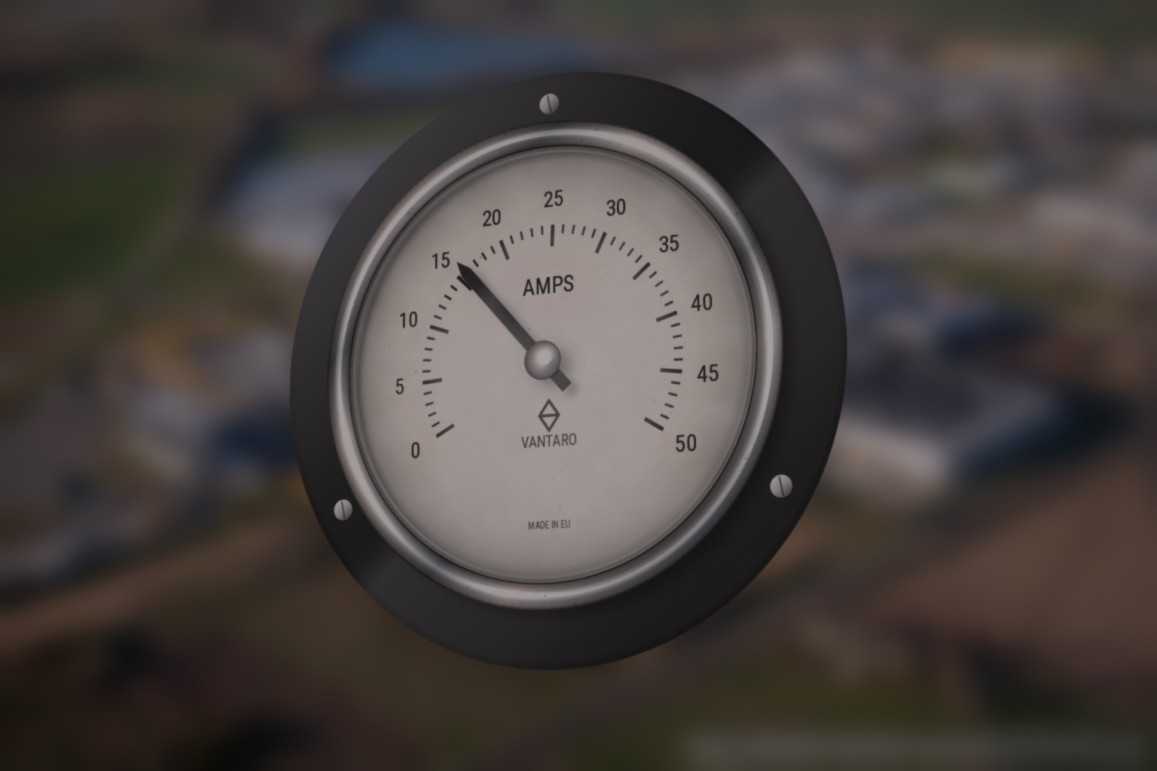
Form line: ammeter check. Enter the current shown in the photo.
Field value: 16 A
